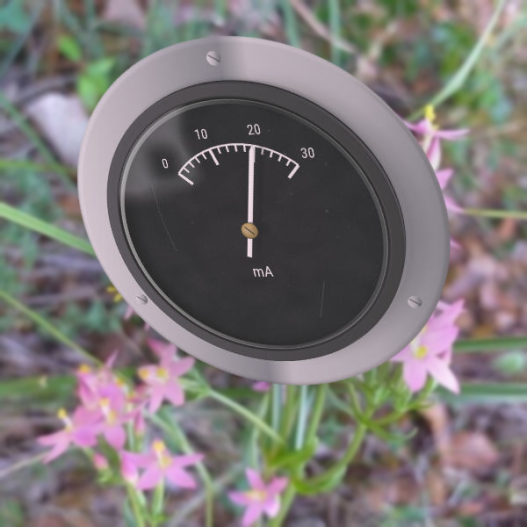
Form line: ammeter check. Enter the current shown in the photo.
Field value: 20 mA
